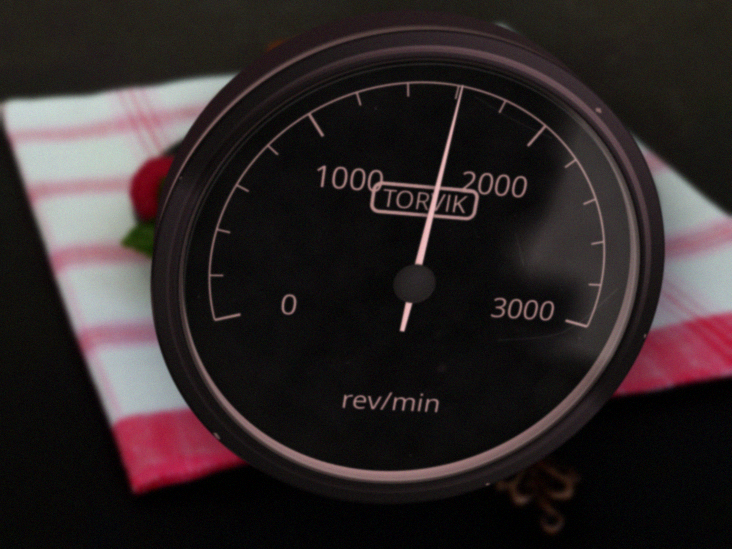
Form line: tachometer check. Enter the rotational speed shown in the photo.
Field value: 1600 rpm
